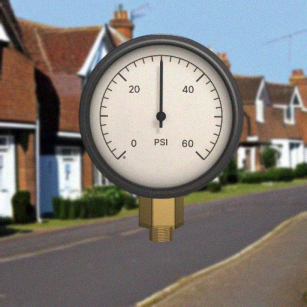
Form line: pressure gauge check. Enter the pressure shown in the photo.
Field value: 30 psi
